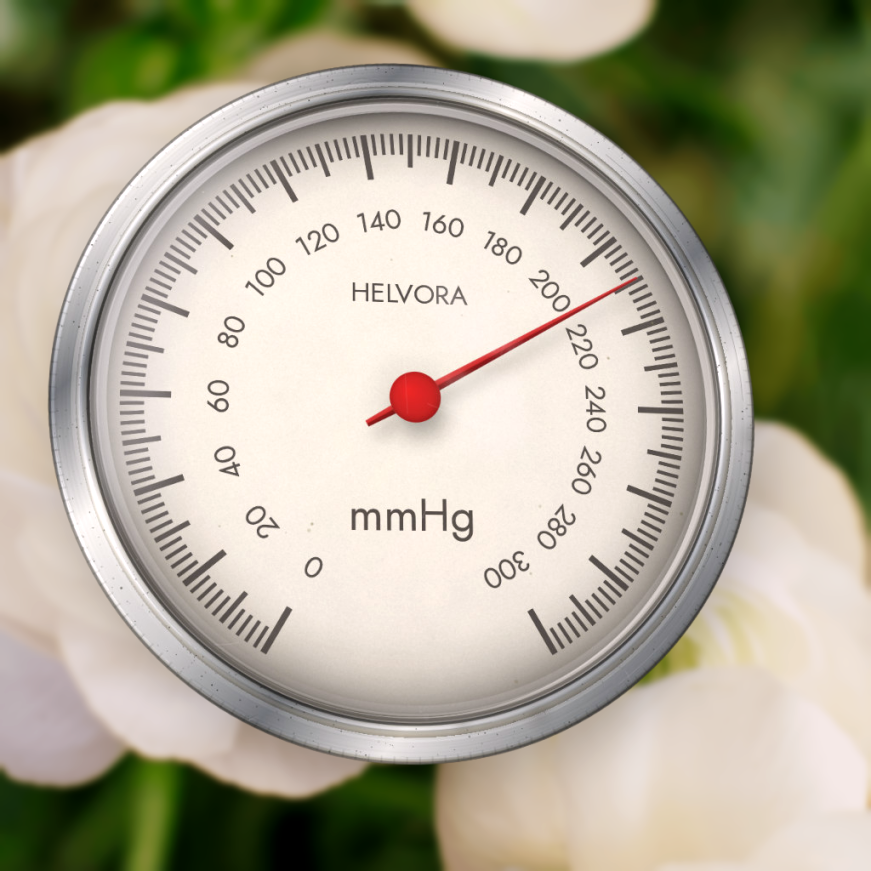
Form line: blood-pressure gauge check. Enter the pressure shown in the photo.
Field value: 210 mmHg
